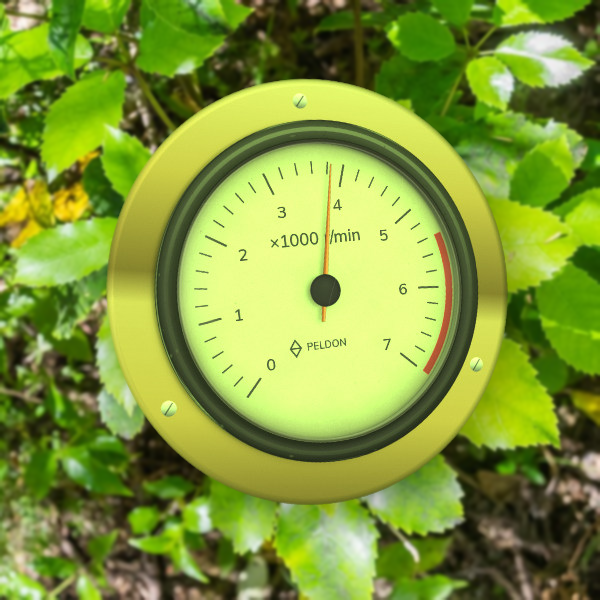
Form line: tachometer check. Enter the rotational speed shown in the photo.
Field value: 3800 rpm
